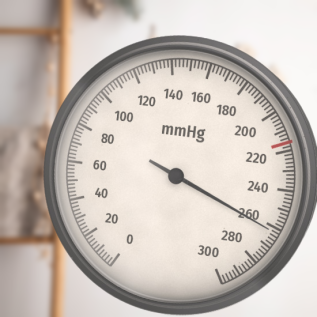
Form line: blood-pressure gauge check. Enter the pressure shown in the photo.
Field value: 262 mmHg
